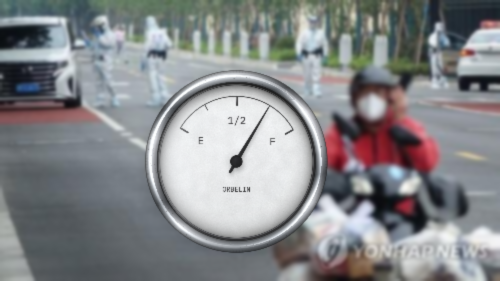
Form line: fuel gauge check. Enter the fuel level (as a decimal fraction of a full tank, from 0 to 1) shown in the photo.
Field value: 0.75
